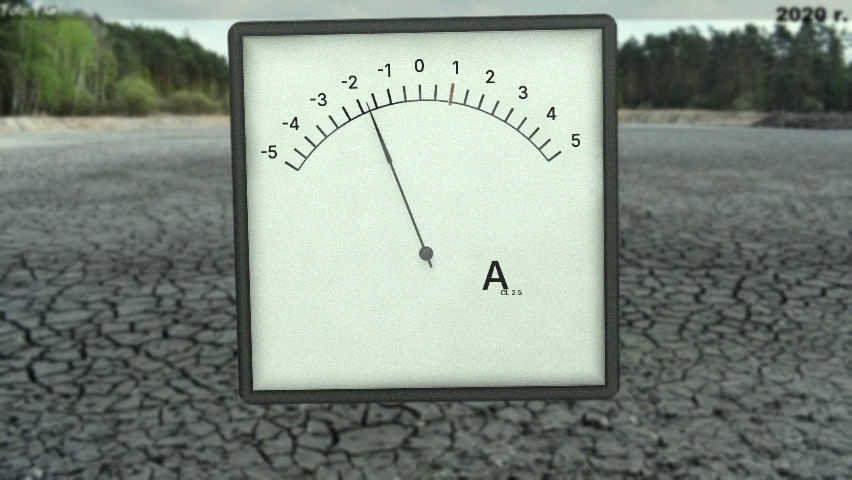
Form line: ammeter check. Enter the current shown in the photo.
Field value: -1.75 A
